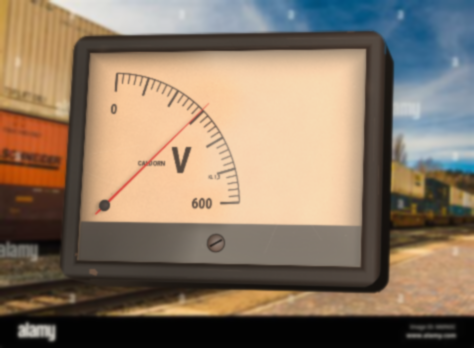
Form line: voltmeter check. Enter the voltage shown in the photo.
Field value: 300 V
